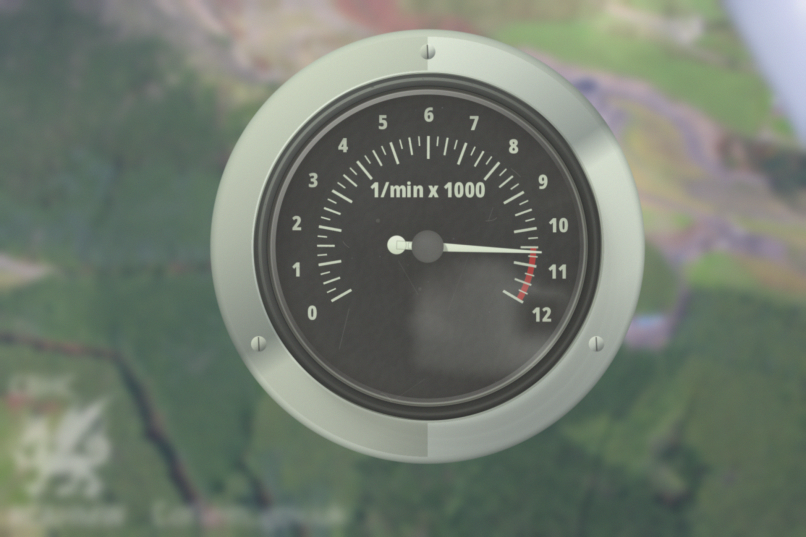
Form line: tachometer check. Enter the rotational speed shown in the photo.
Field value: 10625 rpm
